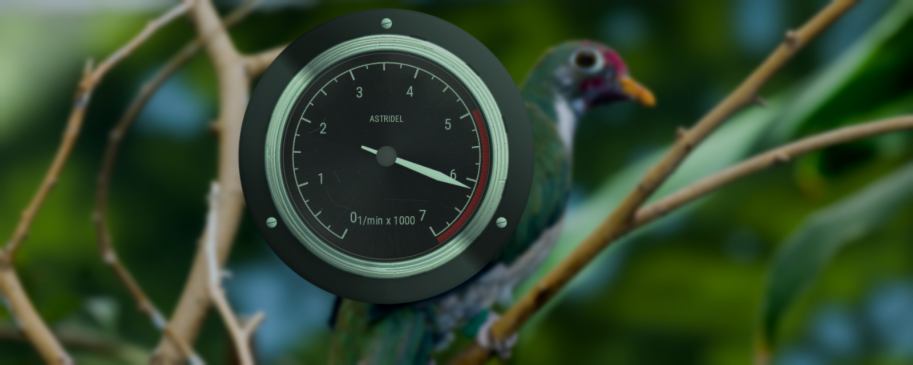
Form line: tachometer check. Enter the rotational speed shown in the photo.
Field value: 6125 rpm
